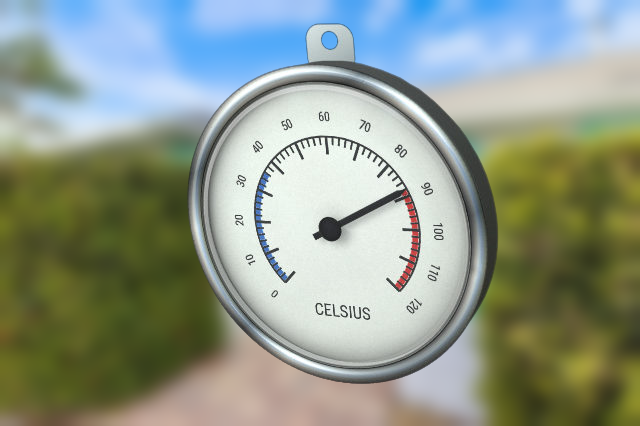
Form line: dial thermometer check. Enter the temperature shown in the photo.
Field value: 88 °C
